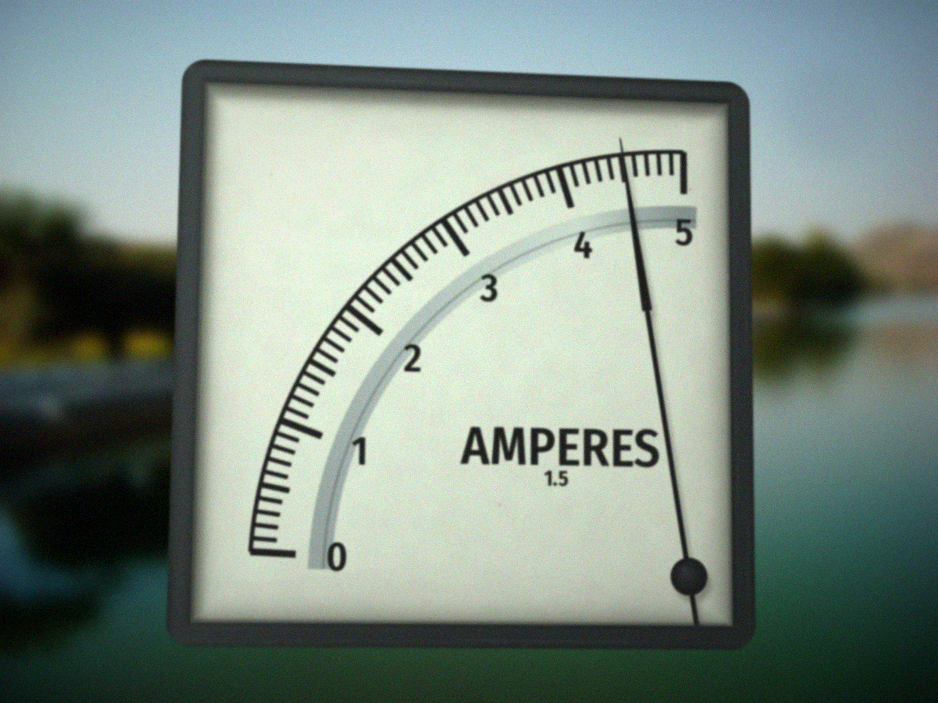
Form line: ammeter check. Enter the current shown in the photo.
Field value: 4.5 A
